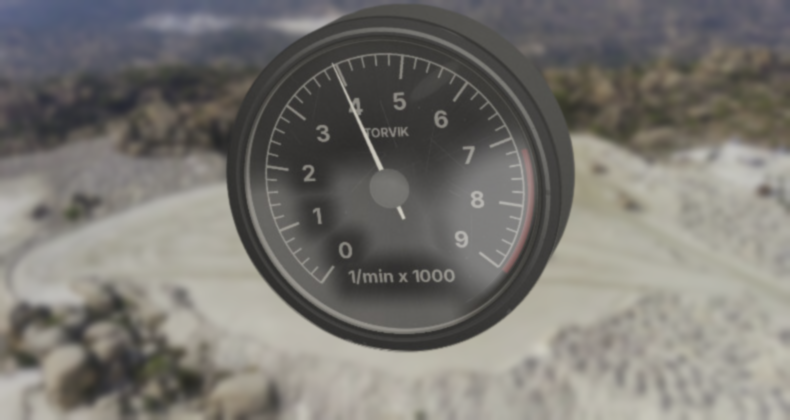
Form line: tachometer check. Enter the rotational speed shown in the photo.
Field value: 4000 rpm
